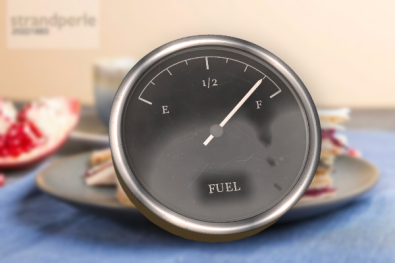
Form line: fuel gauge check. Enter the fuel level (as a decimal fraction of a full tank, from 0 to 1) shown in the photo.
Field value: 0.875
